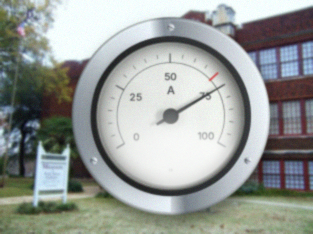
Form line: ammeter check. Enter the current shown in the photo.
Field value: 75 A
